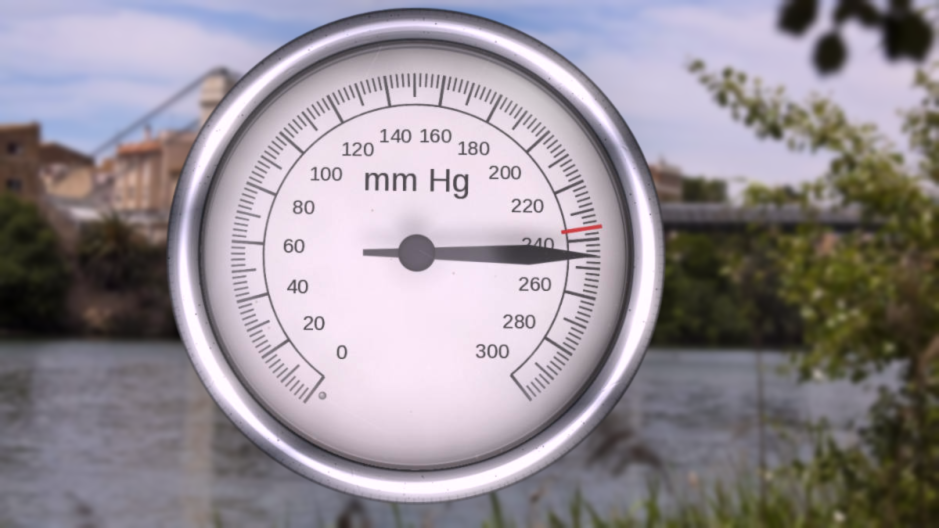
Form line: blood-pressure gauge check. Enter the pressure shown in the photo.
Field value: 246 mmHg
